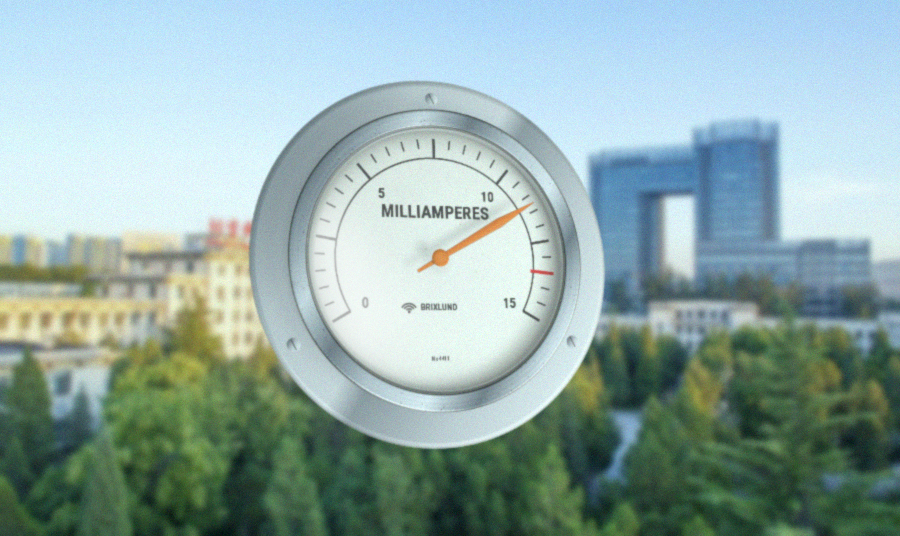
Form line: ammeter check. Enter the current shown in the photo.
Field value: 11.25 mA
